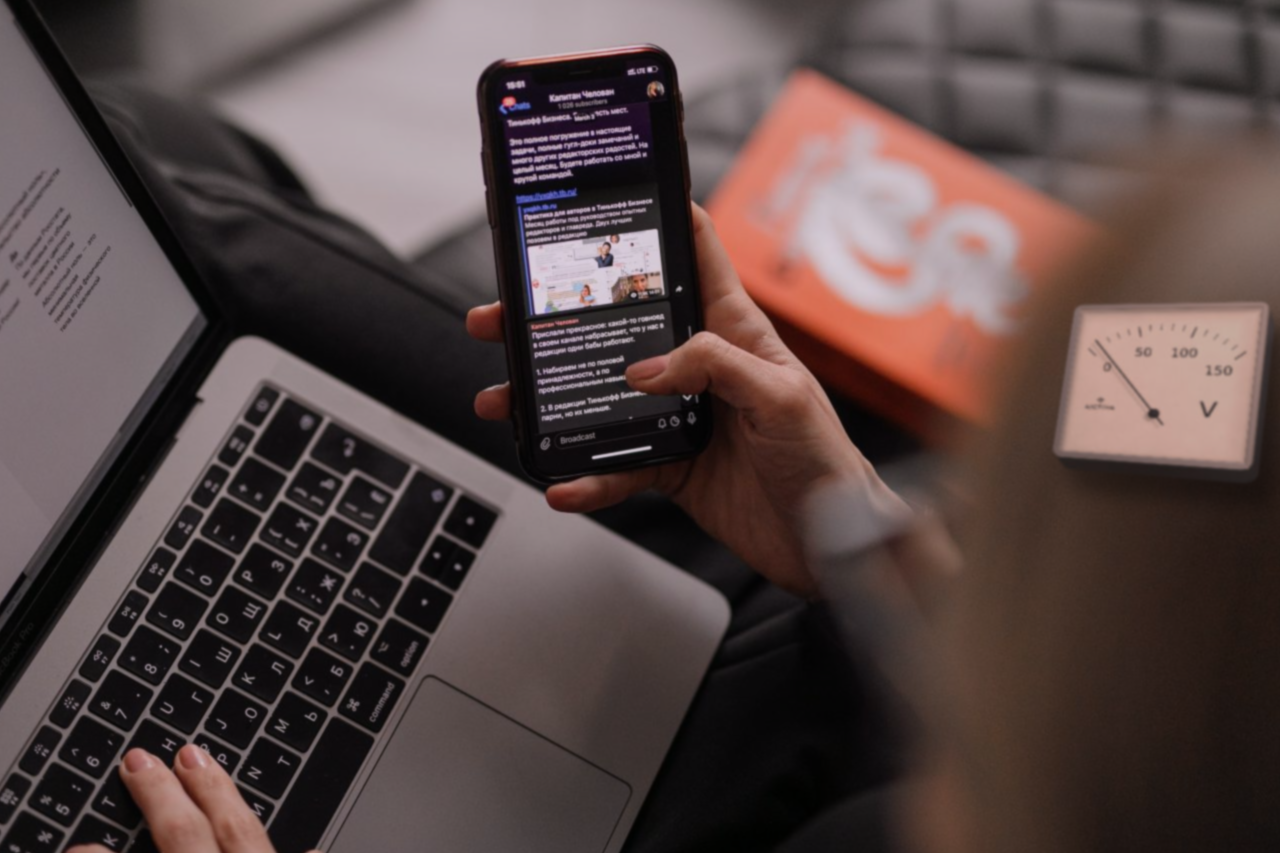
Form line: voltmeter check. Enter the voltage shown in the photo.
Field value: 10 V
